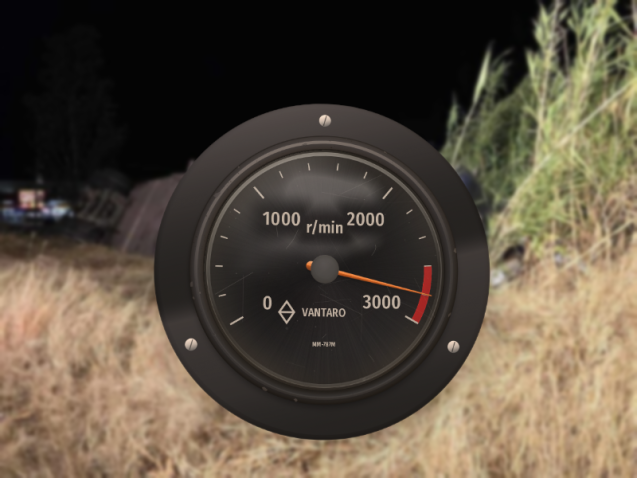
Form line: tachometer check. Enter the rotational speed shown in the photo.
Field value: 2800 rpm
